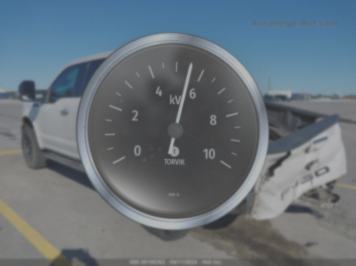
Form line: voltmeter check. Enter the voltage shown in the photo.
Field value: 5.5 kV
